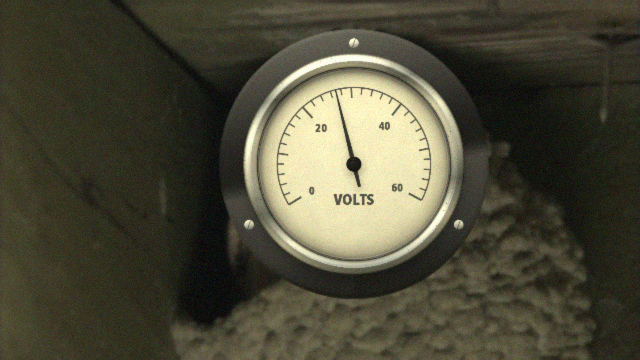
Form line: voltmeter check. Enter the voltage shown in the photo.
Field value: 27 V
